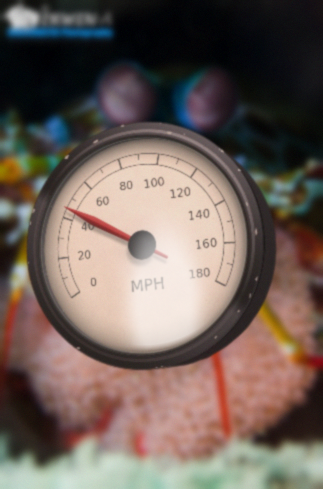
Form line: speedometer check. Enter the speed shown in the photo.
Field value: 45 mph
